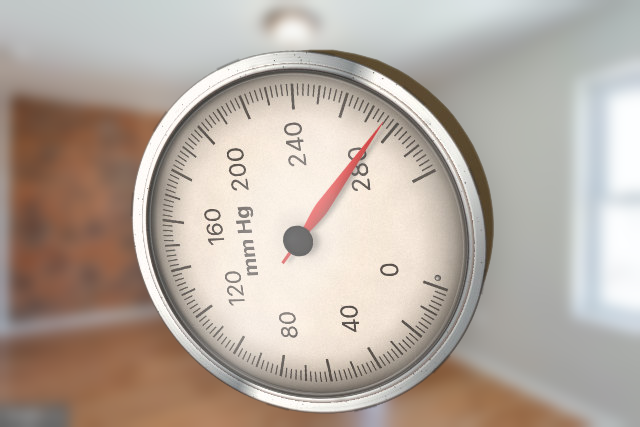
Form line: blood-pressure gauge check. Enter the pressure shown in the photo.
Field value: 276 mmHg
